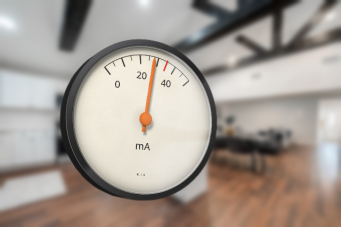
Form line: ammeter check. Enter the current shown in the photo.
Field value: 27.5 mA
